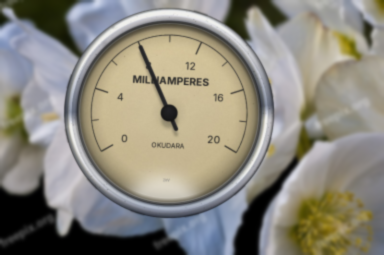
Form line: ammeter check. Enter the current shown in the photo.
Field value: 8 mA
